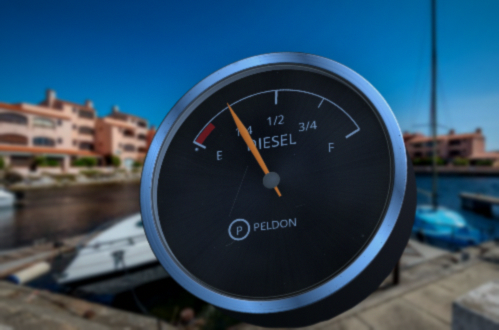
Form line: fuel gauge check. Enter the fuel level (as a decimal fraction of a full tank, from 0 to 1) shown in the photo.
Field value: 0.25
